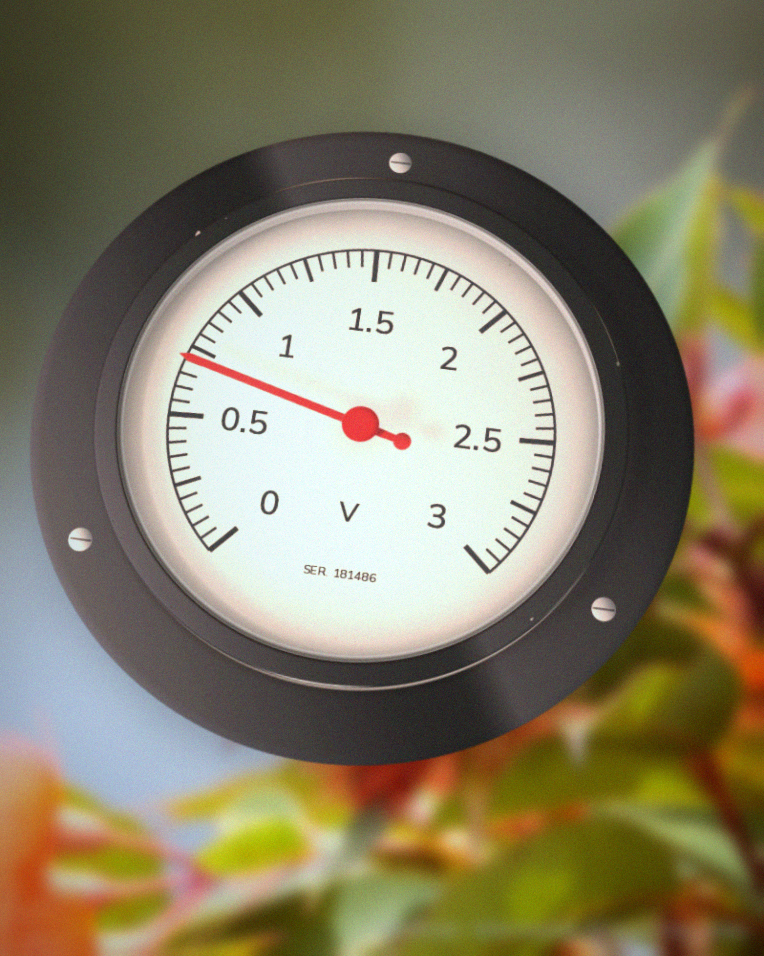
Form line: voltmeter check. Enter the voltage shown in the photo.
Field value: 0.7 V
